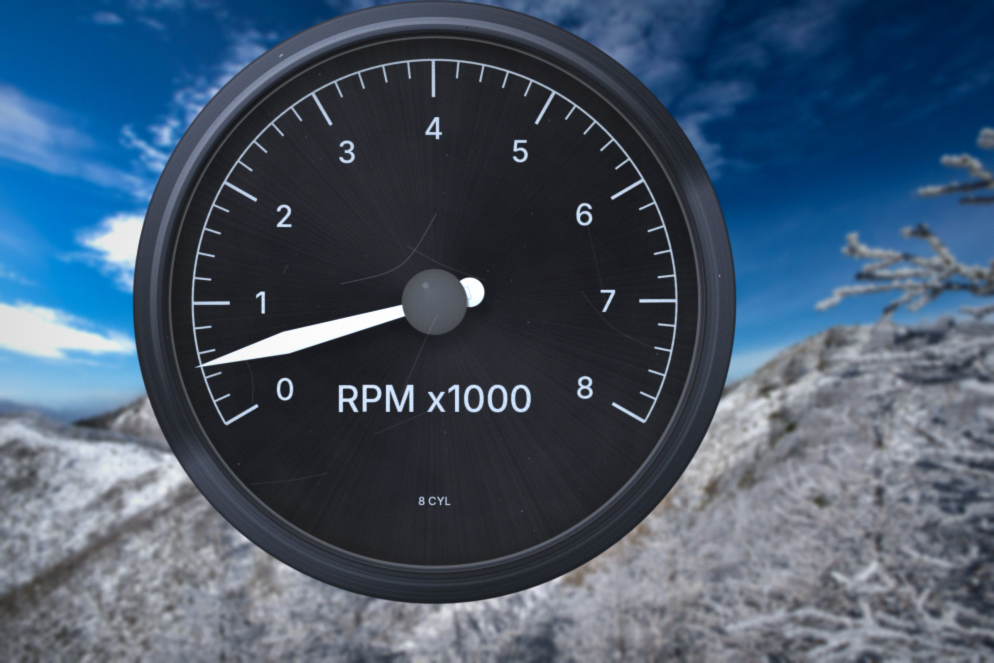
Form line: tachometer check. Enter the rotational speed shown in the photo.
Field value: 500 rpm
